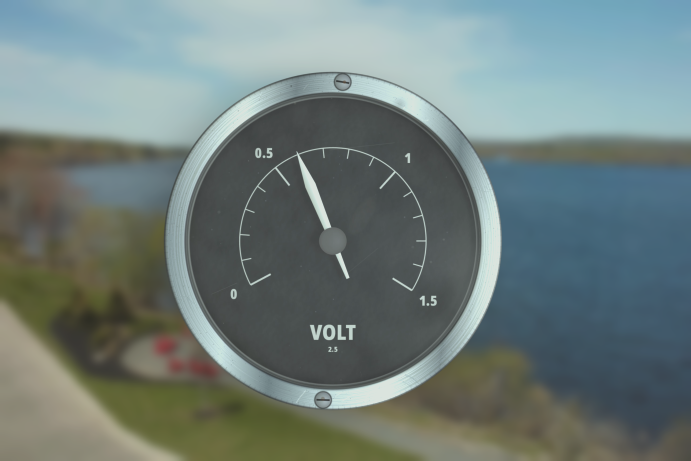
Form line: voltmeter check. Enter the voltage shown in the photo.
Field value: 0.6 V
